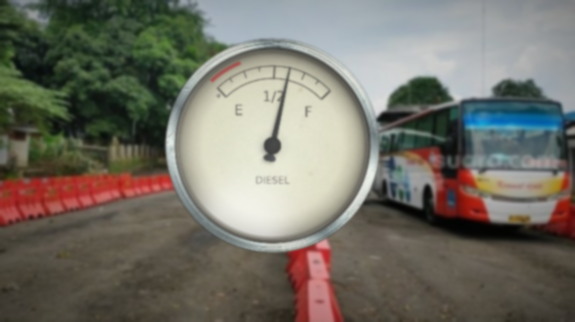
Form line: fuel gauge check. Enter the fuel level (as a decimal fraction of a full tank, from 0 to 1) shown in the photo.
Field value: 0.625
